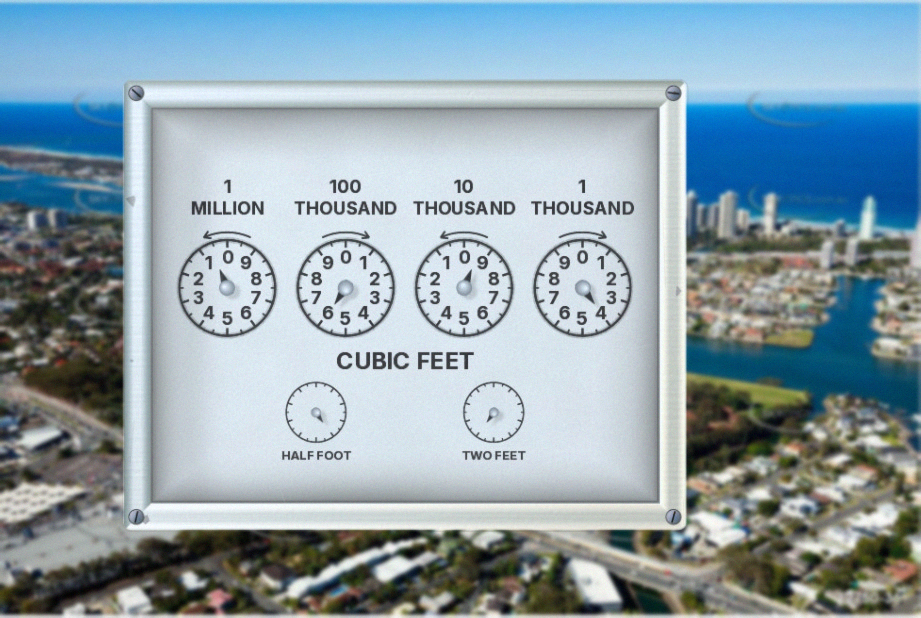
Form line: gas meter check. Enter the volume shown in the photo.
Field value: 59400 ft³
